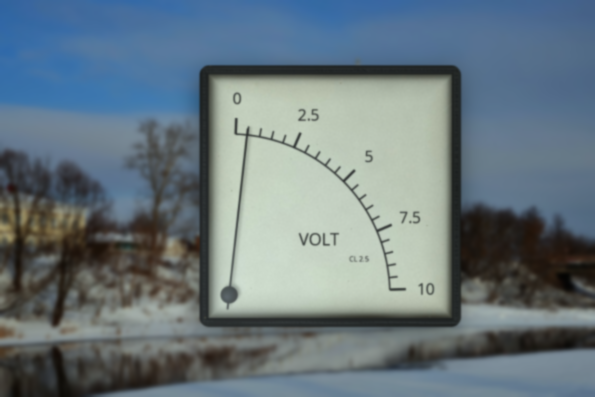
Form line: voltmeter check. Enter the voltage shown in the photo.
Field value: 0.5 V
